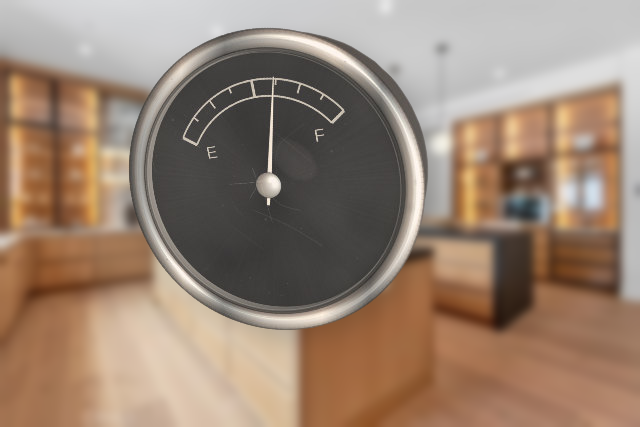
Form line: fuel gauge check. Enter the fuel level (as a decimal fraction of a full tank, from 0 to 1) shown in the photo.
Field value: 0.625
